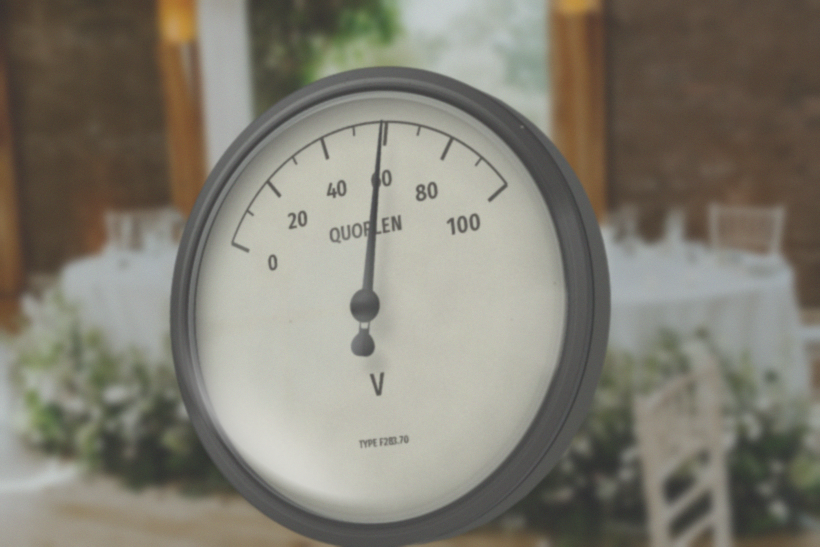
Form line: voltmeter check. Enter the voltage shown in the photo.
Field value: 60 V
